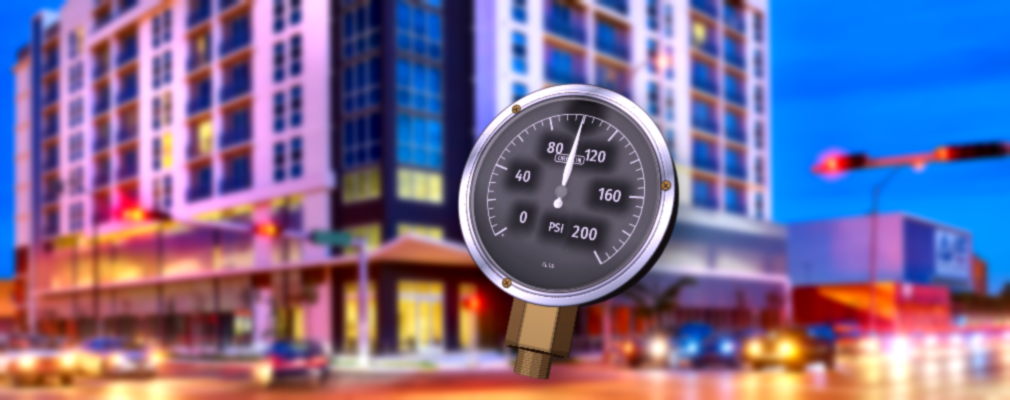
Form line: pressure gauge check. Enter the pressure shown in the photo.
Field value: 100 psi
